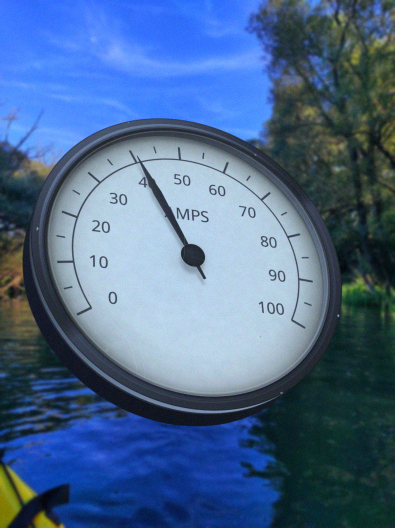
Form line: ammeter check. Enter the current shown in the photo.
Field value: 40 A
